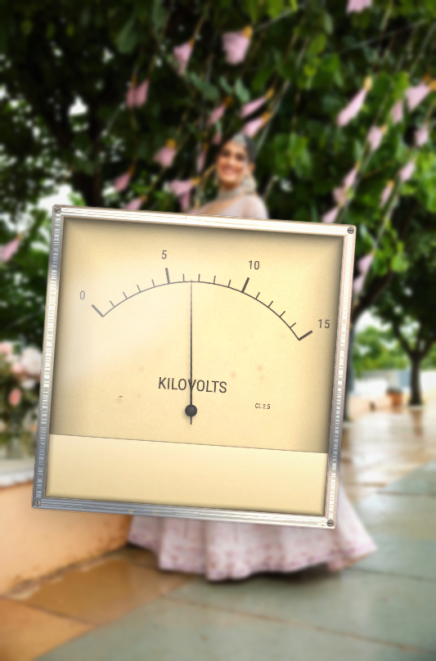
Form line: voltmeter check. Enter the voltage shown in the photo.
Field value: 6.5 kV
